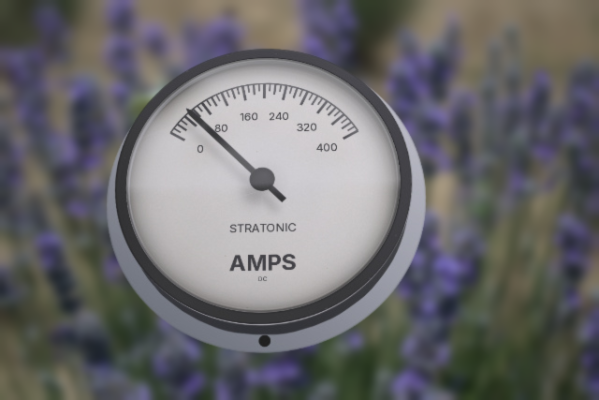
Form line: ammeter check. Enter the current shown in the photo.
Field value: 50 A
